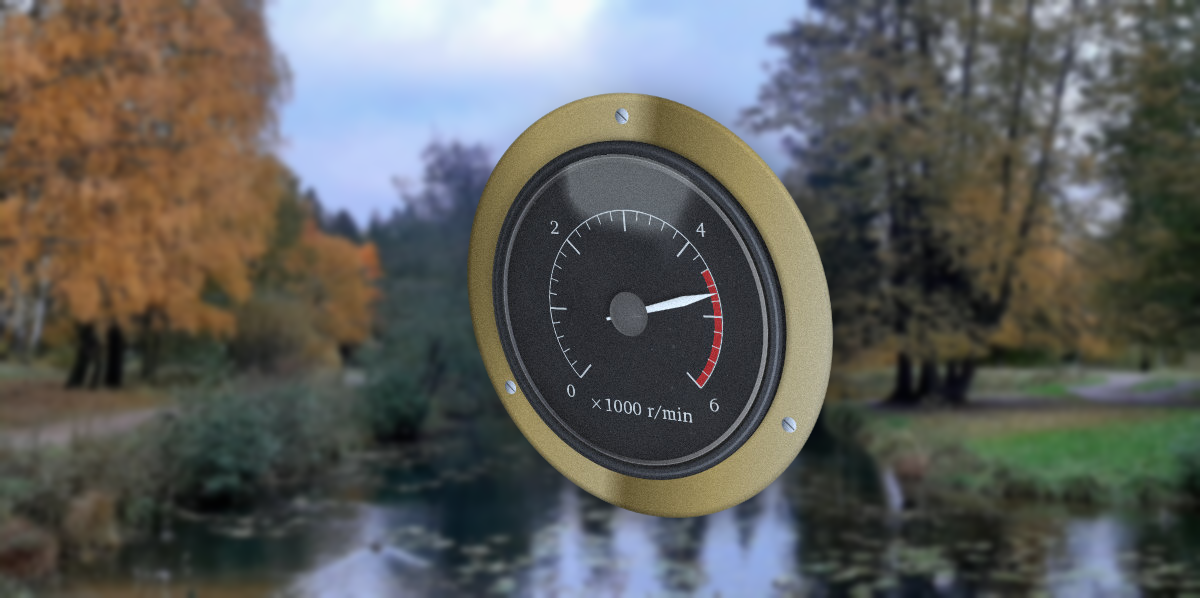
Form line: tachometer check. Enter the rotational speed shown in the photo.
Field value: 4700 rpm
